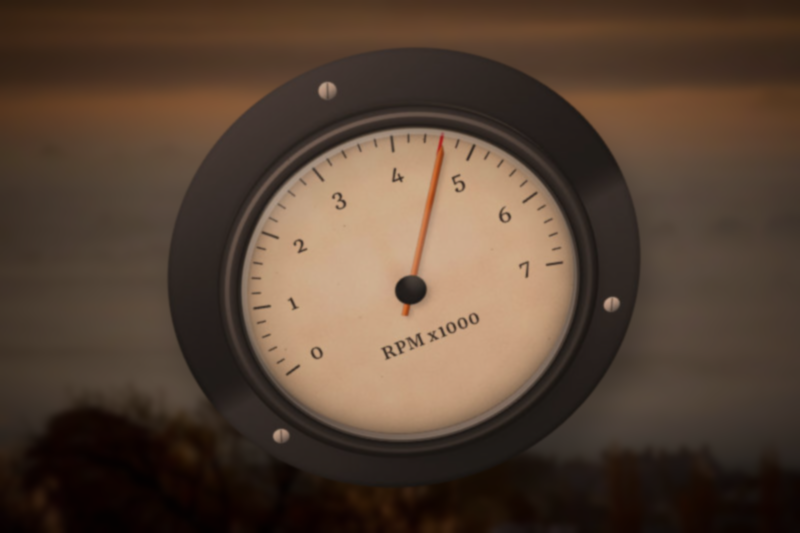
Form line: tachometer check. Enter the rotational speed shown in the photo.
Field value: 4600 rpm
